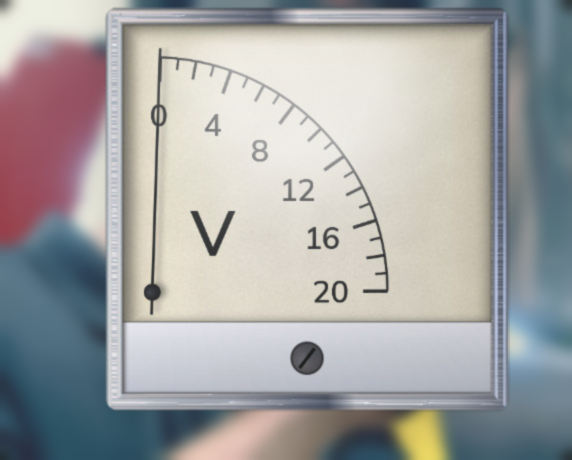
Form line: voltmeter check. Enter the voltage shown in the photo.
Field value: 0 V
